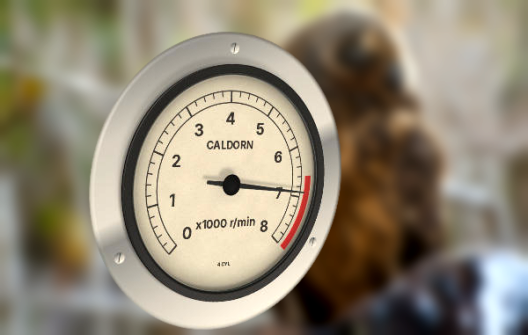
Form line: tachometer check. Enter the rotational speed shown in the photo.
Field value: 6900 rpm
